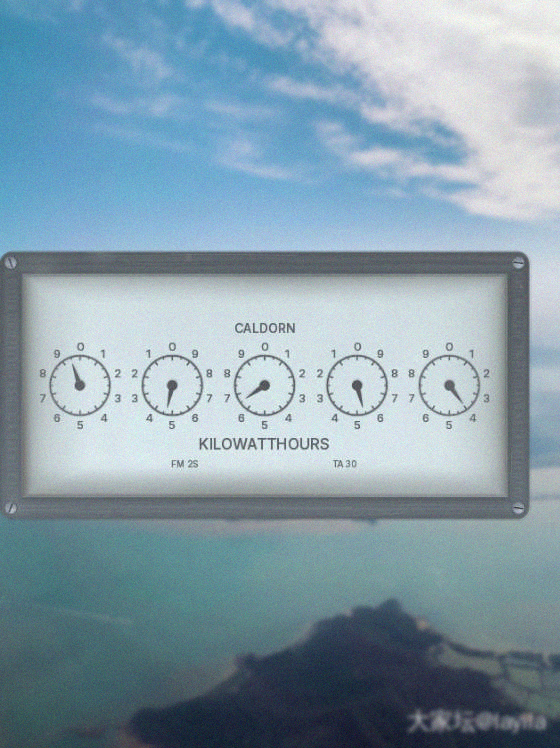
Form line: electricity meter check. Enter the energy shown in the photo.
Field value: 94654 kWh
